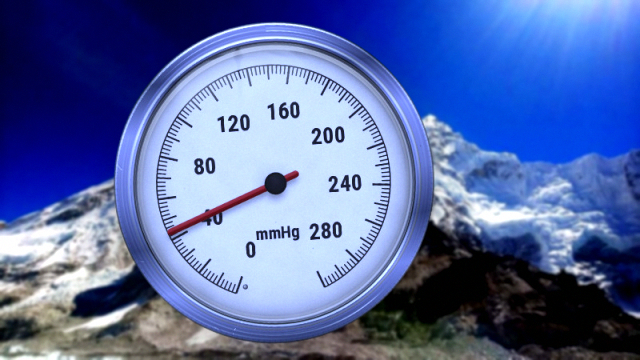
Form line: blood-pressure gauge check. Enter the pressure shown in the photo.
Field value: 44 mmHg
